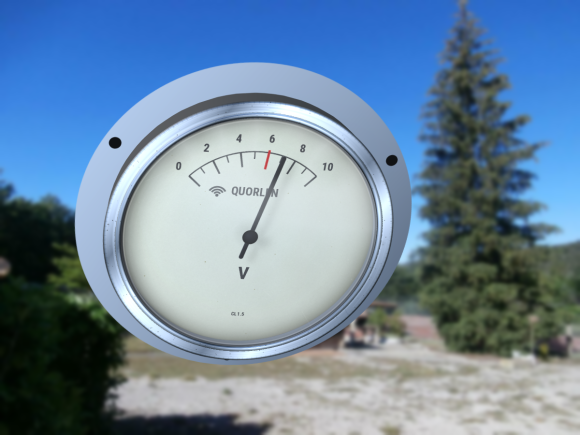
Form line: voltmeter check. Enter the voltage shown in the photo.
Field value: 7 V
